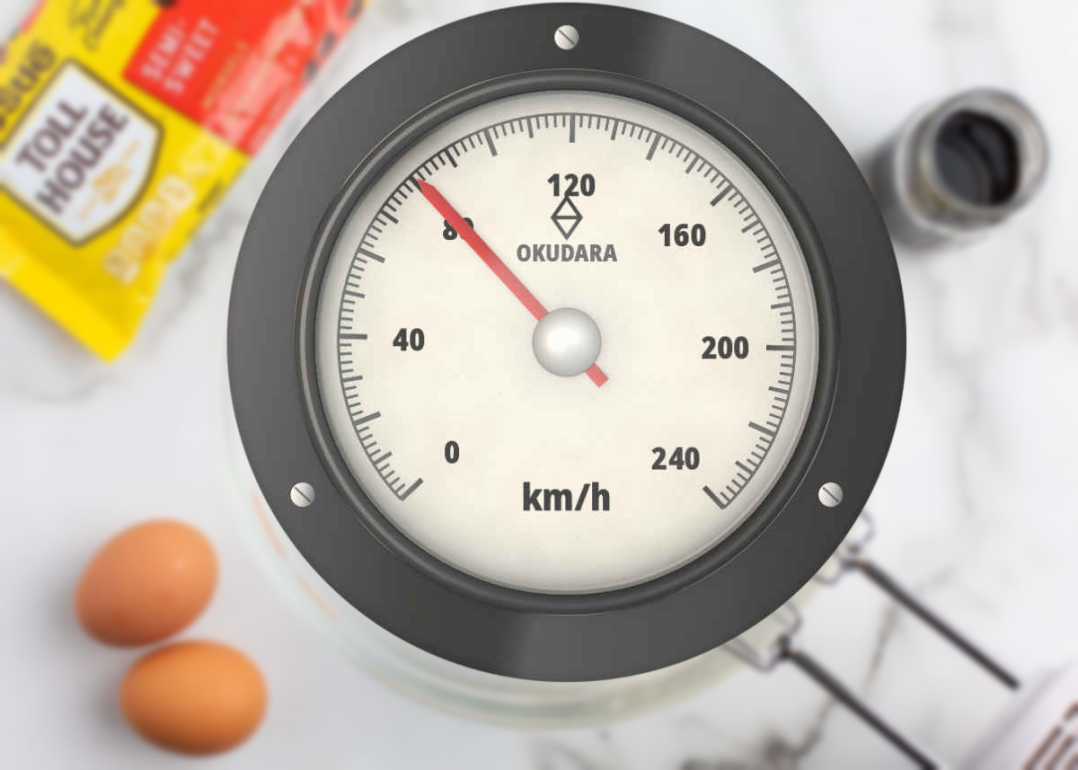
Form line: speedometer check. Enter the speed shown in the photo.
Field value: 81 km/h
